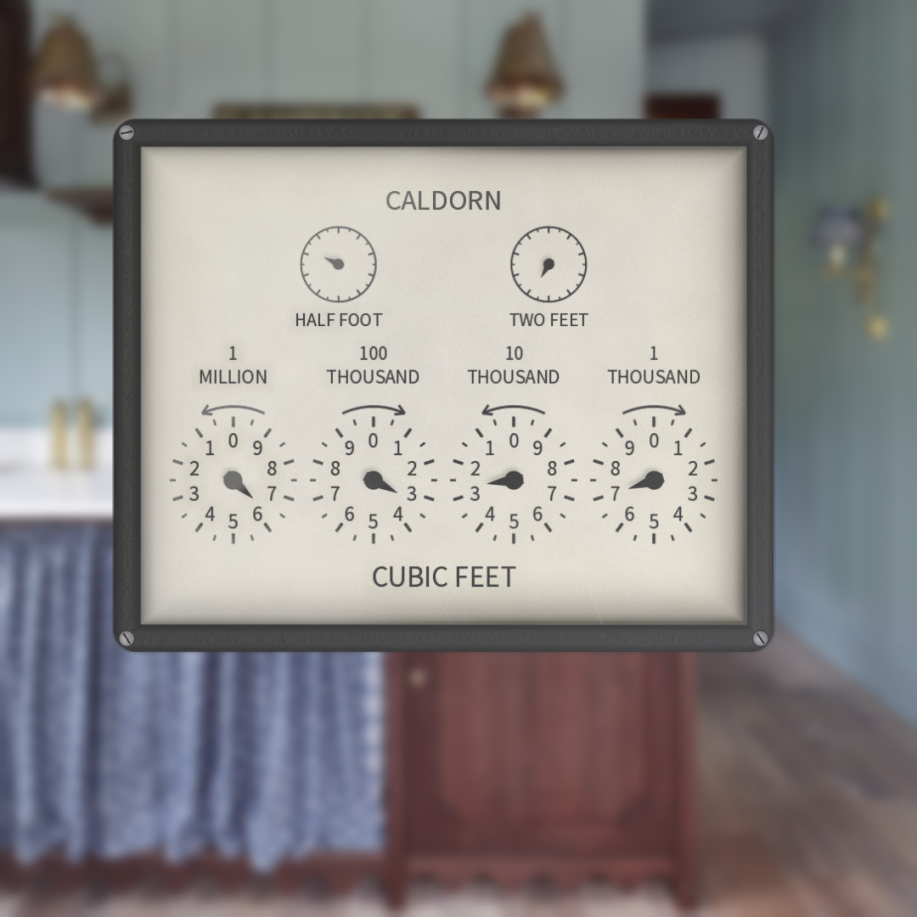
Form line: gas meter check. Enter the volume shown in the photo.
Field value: 632700 ft³
